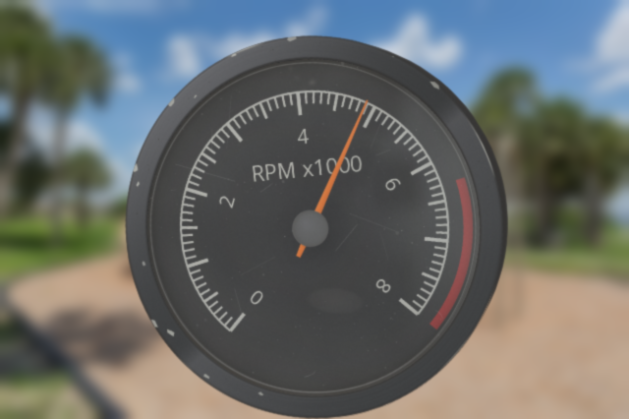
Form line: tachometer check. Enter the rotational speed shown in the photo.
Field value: 4900 rpm
